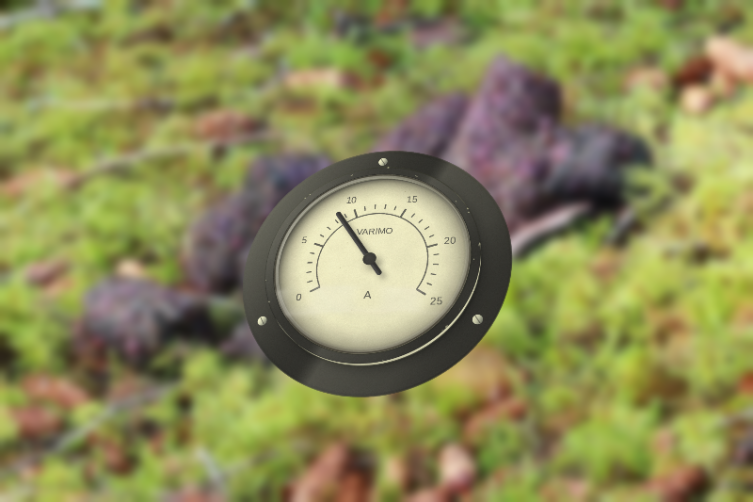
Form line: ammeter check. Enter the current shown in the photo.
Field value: 8.5 A
